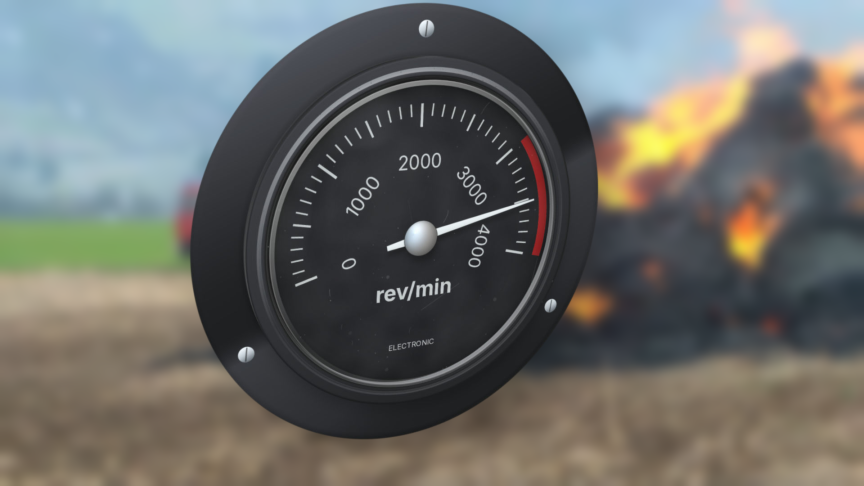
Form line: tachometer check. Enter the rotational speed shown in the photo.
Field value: 3500 rpm
